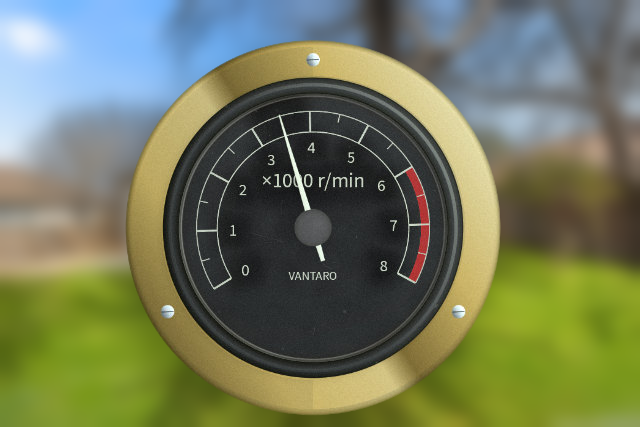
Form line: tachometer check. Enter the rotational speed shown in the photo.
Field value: 3500 rpm
